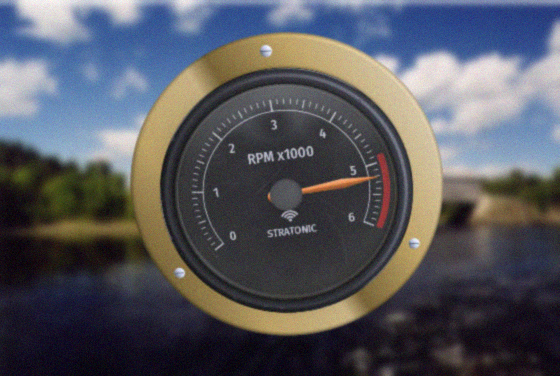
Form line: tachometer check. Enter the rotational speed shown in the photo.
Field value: 5200 rpm
